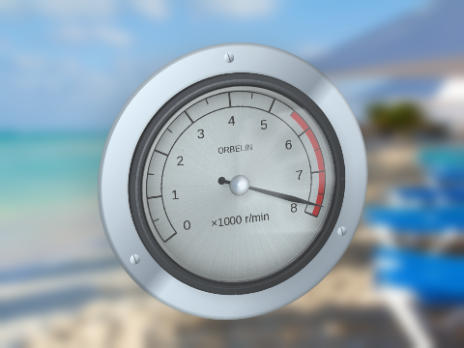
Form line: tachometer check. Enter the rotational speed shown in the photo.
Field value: 7750 rpm
